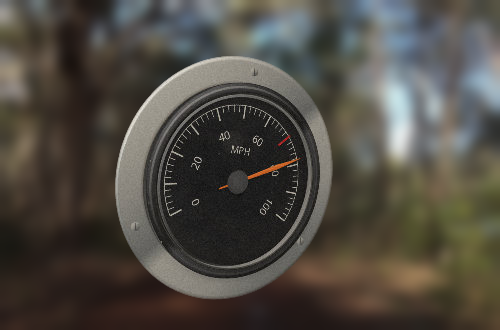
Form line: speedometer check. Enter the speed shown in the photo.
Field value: 78 mph
